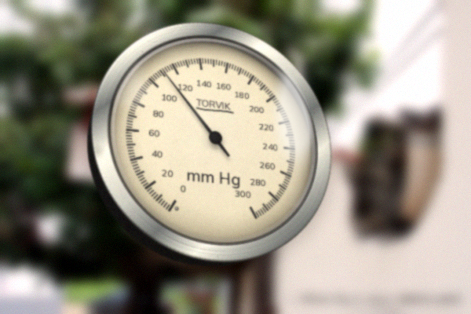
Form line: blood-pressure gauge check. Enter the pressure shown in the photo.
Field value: 110 mmHg
